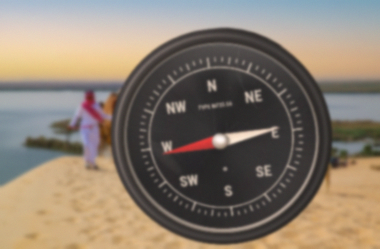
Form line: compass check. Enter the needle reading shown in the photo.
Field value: 265 °
